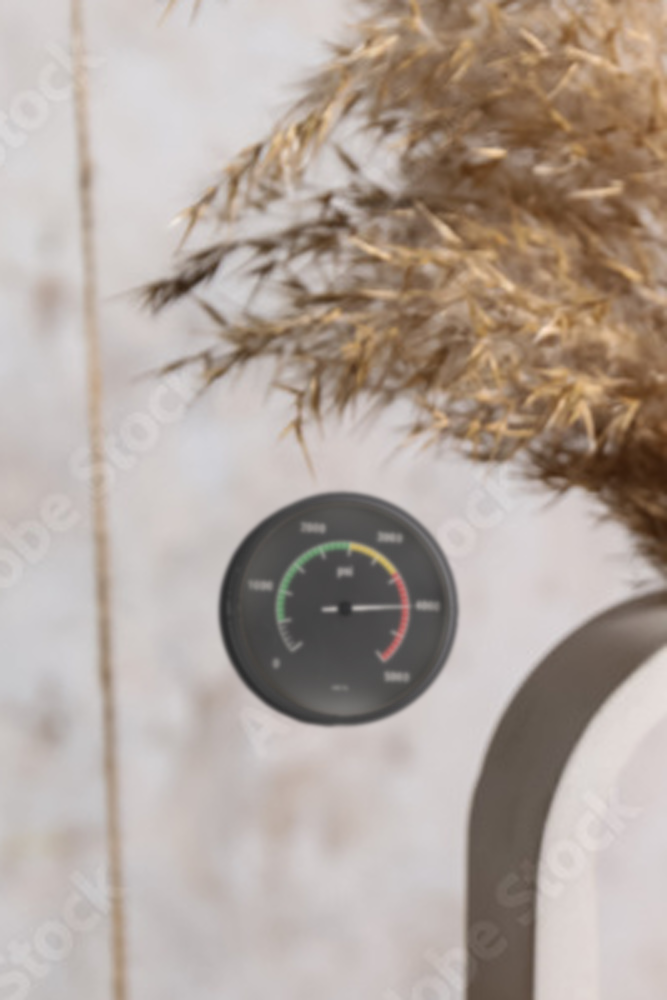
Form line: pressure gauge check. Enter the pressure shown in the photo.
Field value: 4000 psi
